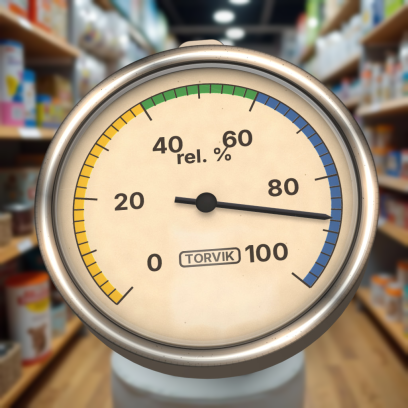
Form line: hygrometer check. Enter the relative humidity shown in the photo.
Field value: 88 %
